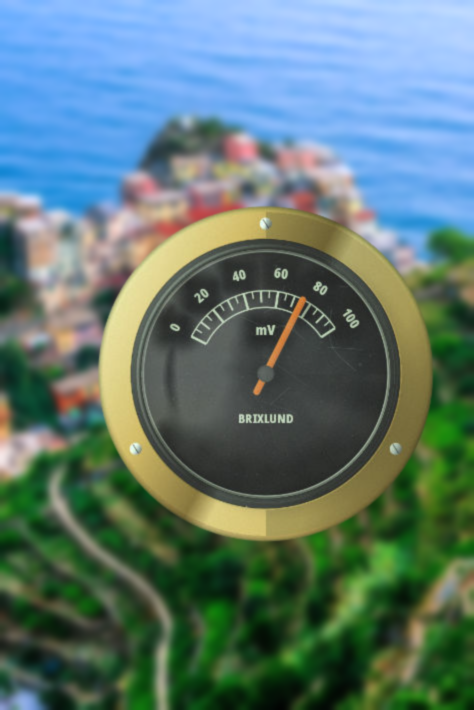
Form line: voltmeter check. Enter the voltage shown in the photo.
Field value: 75 mV
